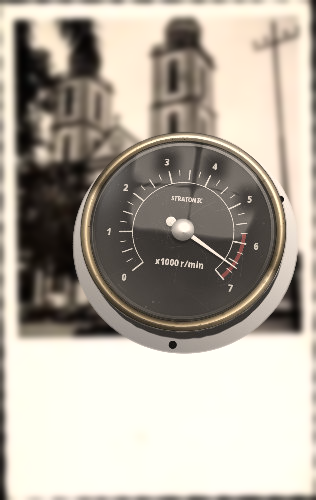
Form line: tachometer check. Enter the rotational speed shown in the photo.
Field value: 6625 rpm
